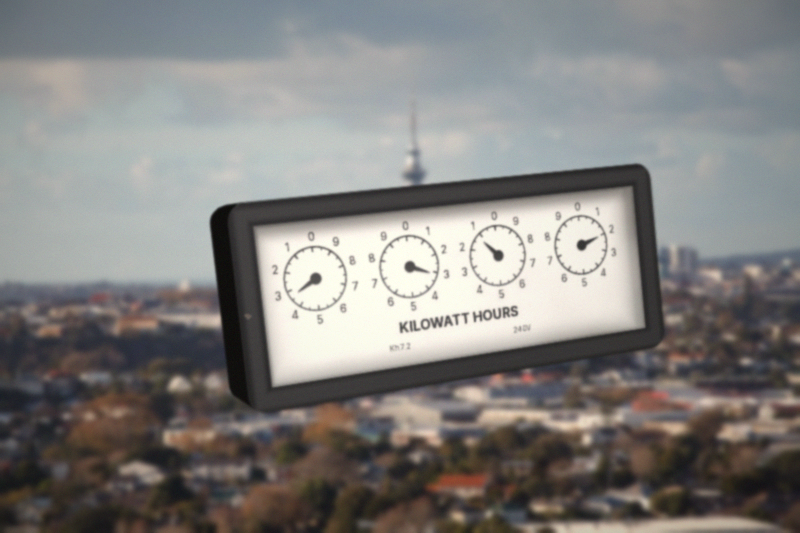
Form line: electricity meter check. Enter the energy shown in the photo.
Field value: 3312 kWh
